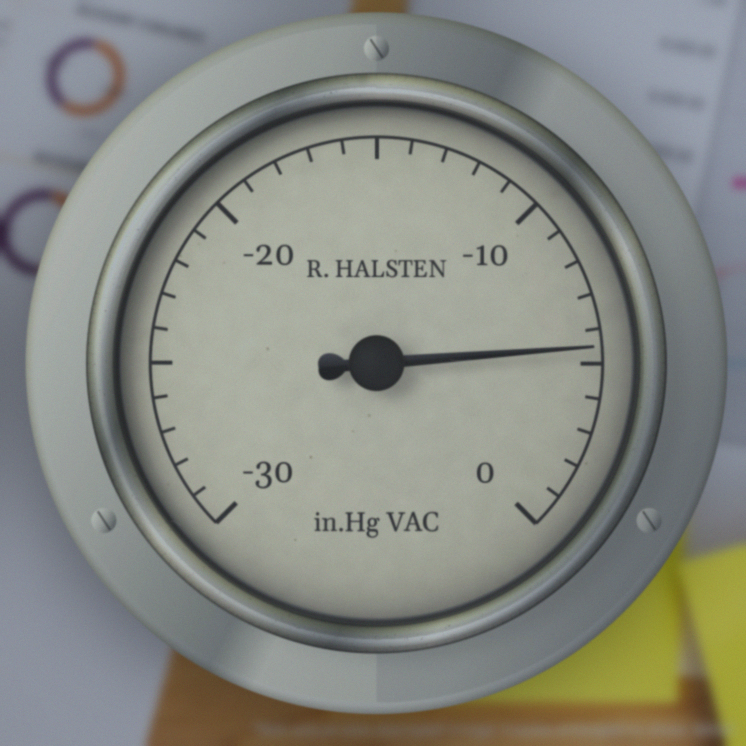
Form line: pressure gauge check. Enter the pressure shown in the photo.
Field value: -5.5 inHg
